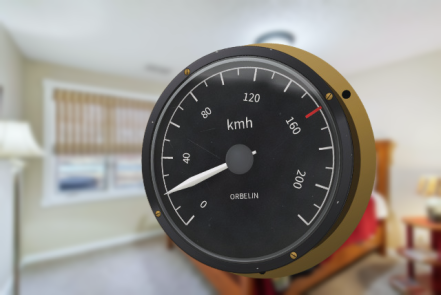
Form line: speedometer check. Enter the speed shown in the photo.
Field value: 20 km/h
